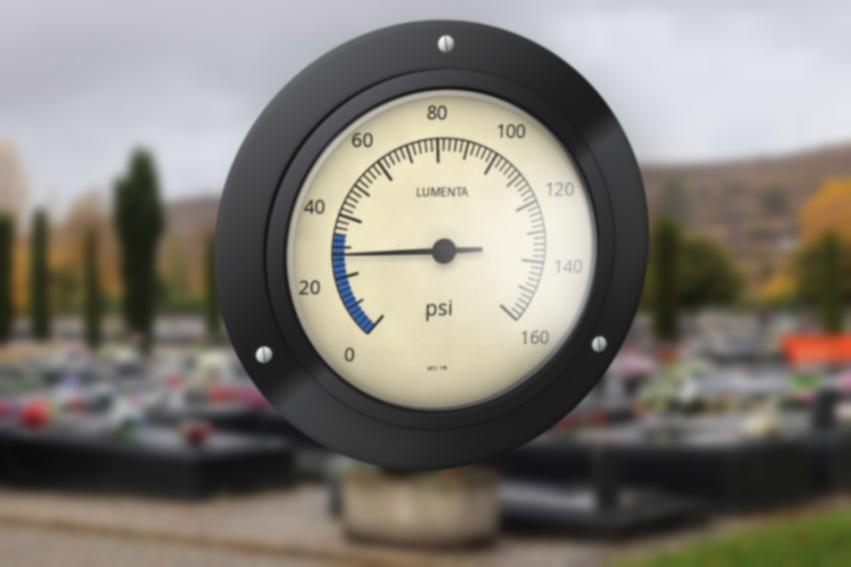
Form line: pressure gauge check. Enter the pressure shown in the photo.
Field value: 28 psi
